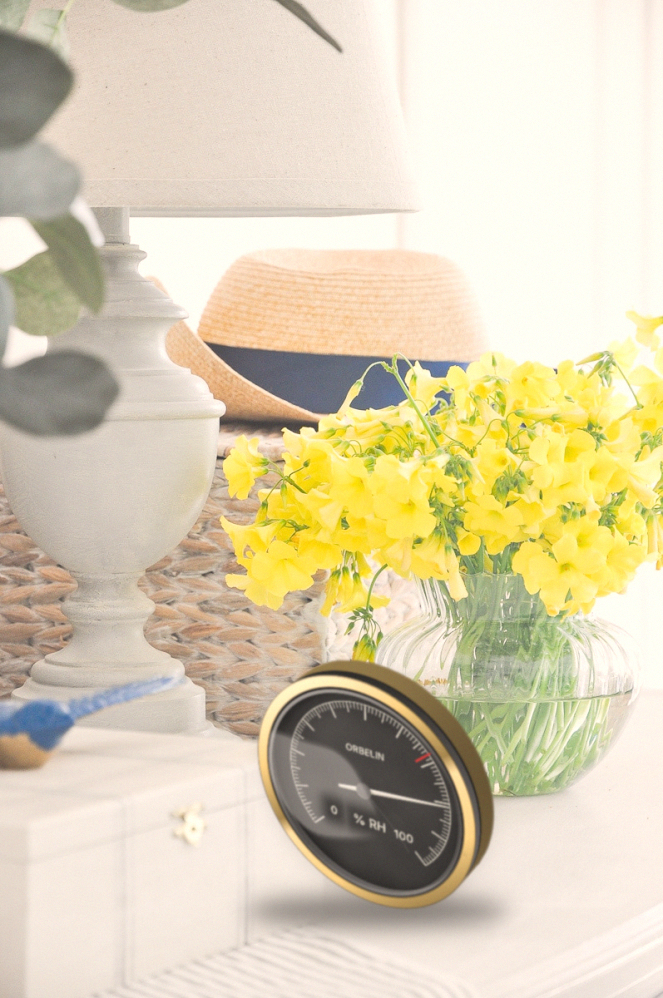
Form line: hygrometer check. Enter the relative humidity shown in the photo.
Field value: 80 %
